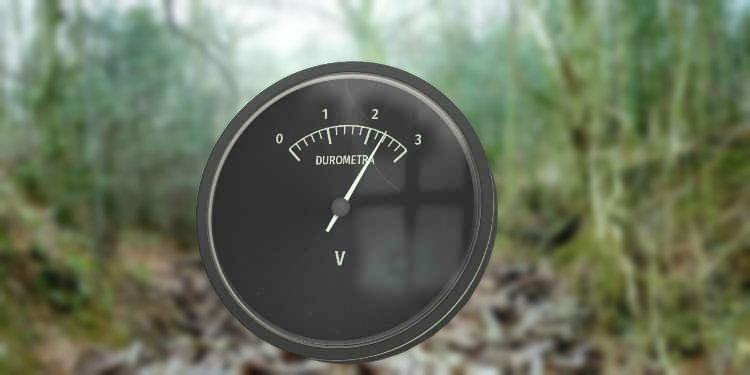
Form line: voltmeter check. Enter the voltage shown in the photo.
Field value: 2.4 V
